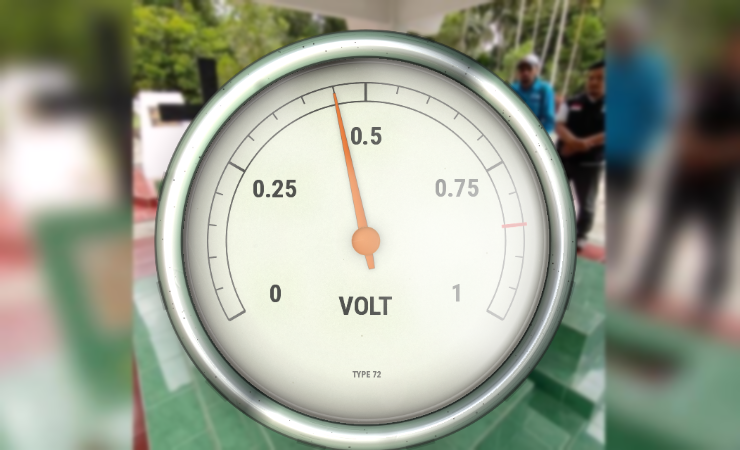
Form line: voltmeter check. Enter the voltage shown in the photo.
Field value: 0.45 V
